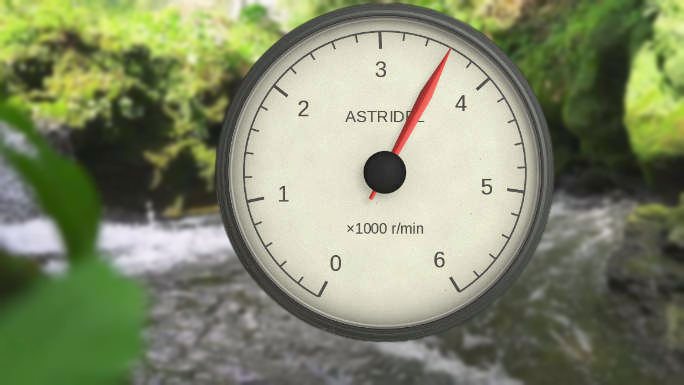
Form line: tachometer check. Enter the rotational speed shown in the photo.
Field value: 3600 rpm
